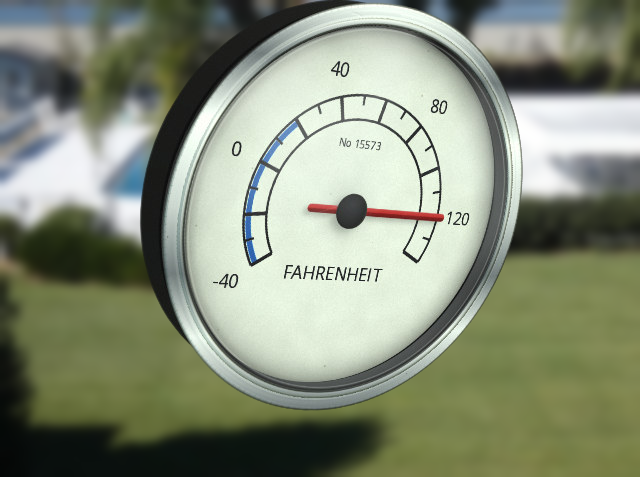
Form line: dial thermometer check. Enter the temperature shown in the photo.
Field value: 120 °F
